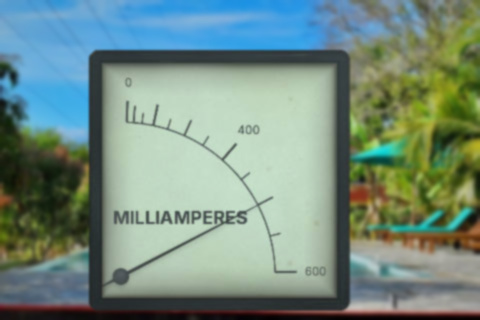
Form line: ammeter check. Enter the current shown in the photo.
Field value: 500 mA
